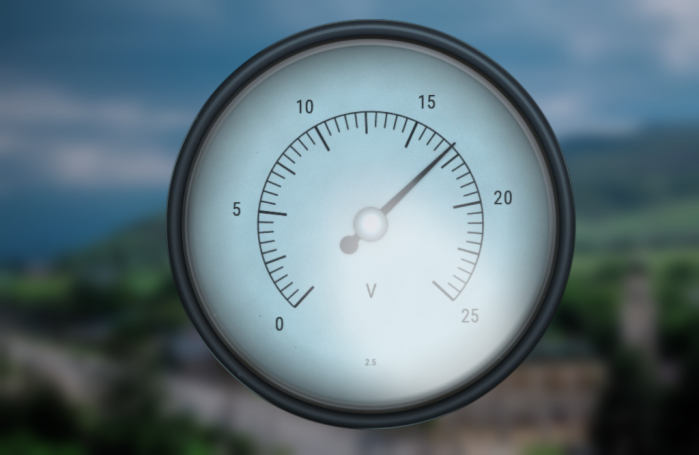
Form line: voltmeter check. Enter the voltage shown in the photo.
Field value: 17 V
